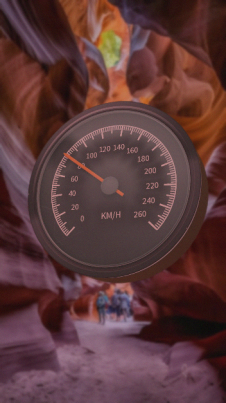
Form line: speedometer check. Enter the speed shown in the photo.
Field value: 80 km/h
